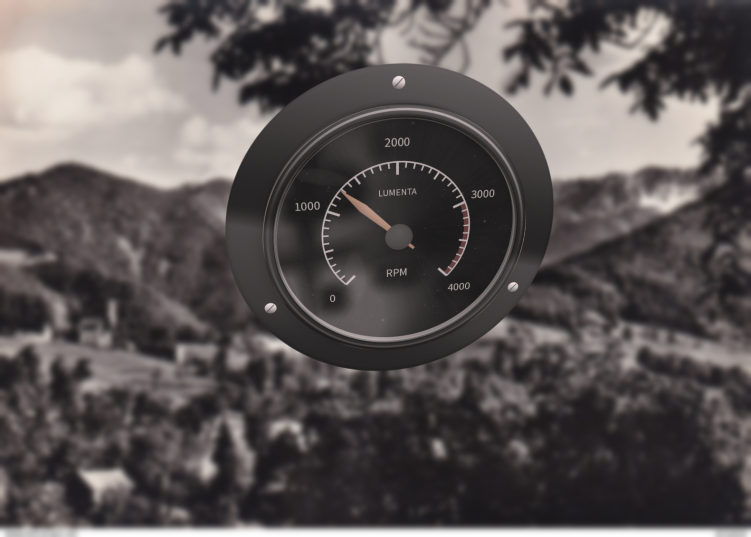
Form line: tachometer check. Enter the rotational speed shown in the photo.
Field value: 1300 rpm
